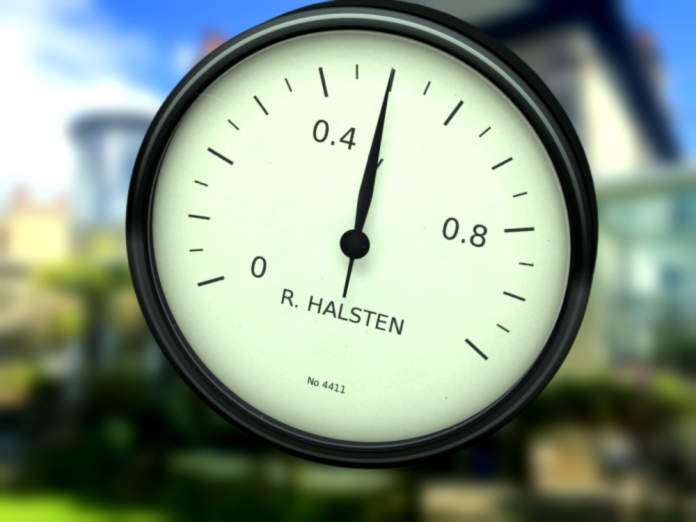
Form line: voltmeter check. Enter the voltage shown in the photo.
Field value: 0.5 V
